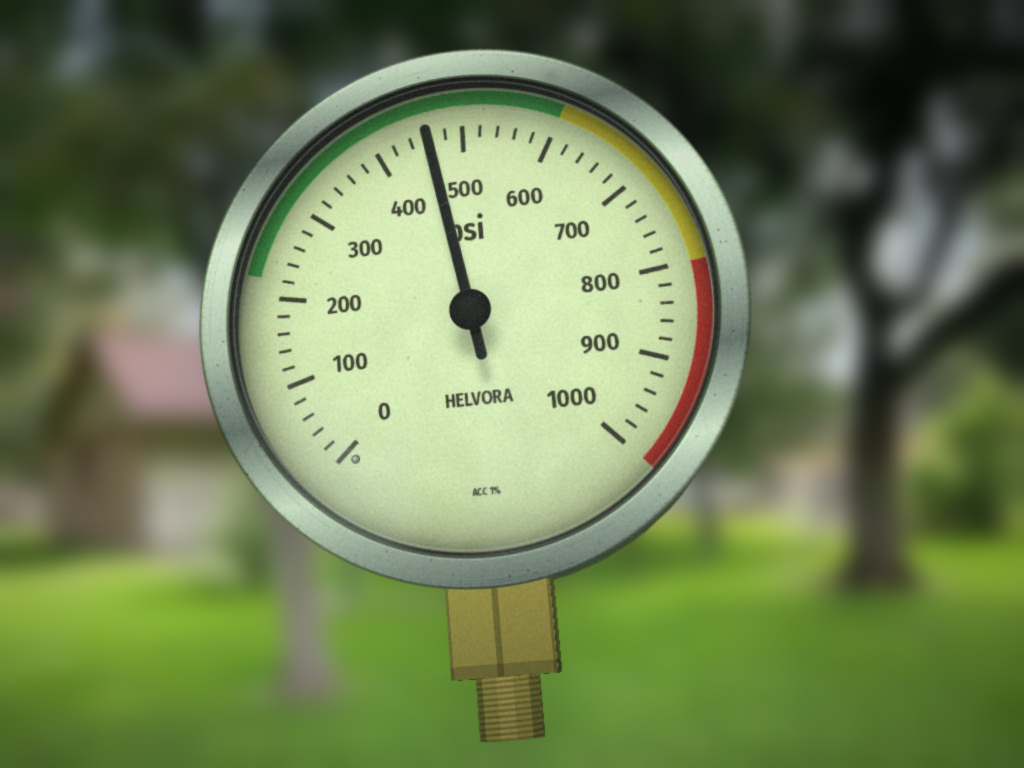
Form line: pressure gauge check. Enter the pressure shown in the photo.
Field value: 460 psi
